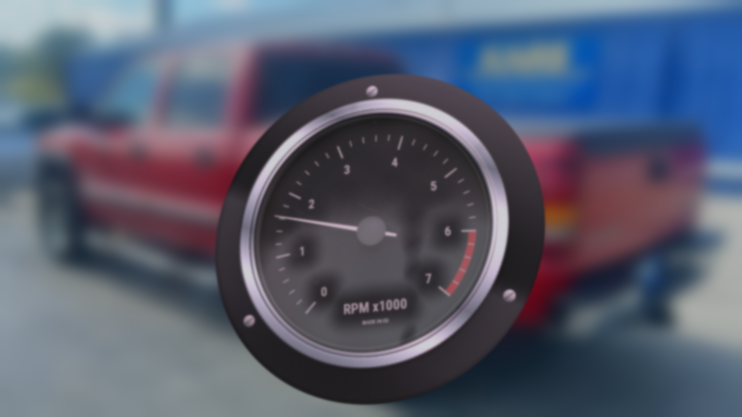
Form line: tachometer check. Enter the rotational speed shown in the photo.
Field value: 1600 rpm
